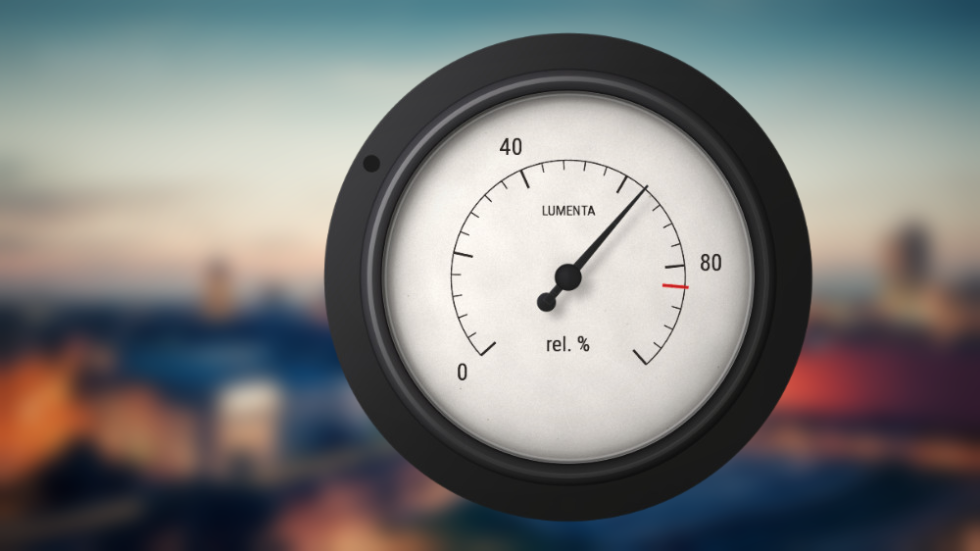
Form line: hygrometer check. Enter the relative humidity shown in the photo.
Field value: 64 %
